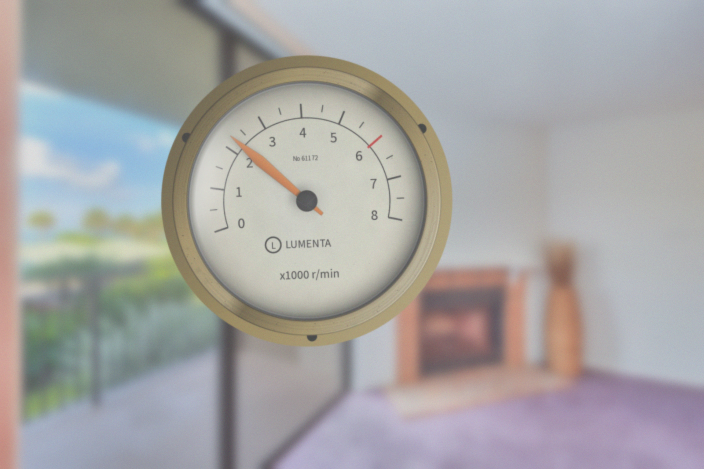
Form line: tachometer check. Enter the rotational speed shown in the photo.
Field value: 2250 rpm
